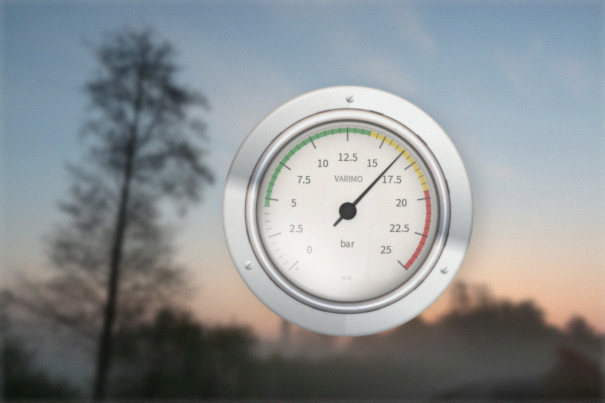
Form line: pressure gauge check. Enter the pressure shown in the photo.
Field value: 16.5 bar
